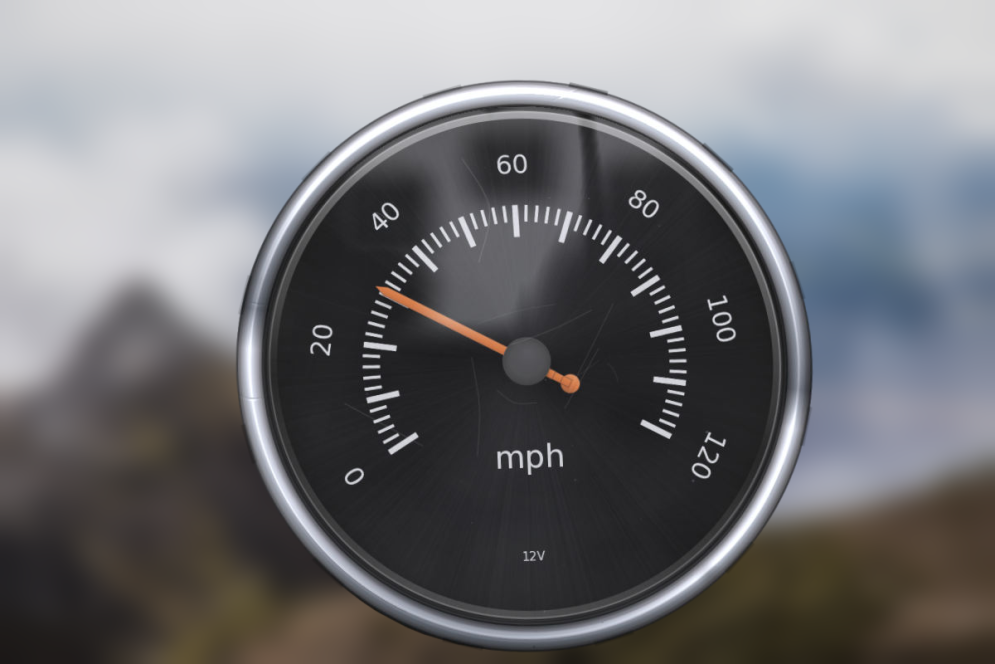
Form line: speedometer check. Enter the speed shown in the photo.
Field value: 30 mph
